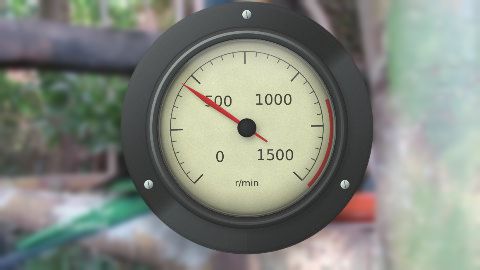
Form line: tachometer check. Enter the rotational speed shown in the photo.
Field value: 450 rpm
